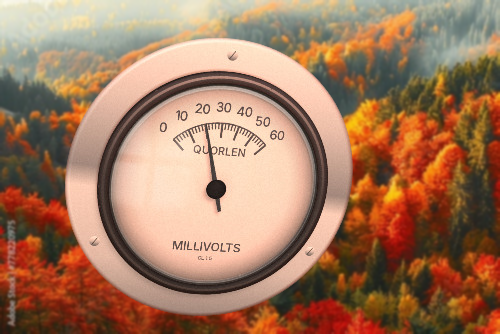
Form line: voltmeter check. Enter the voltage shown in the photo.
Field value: 20 mV
